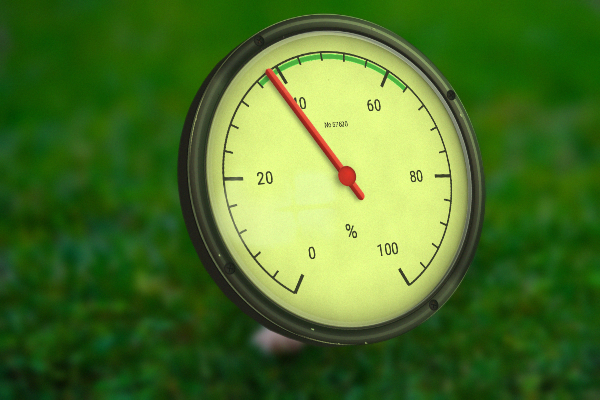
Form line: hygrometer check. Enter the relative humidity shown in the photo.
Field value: 38 %
